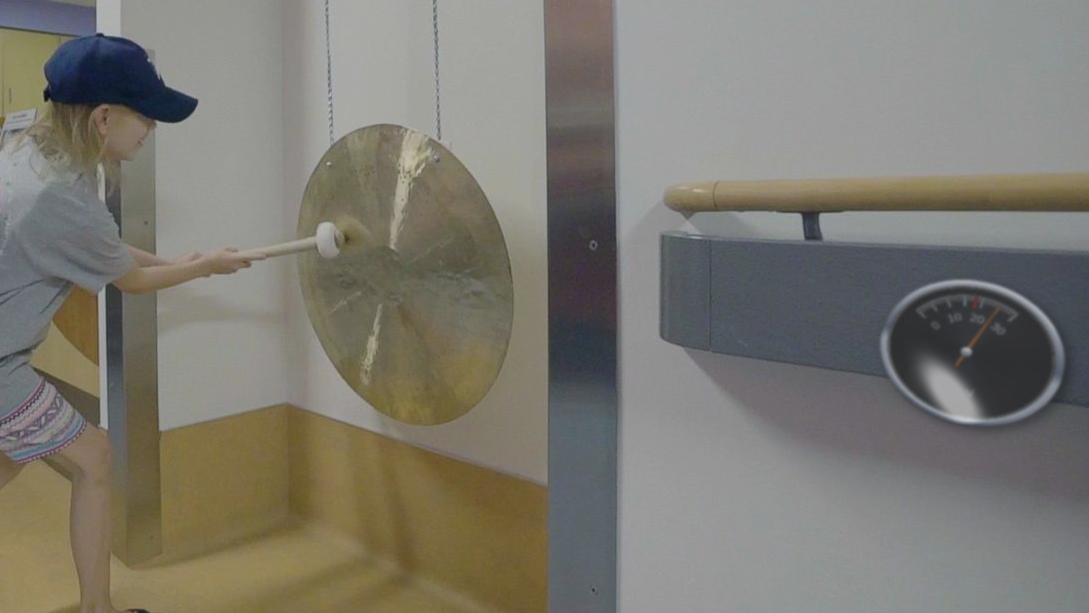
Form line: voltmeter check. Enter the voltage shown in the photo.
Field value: 25 V
